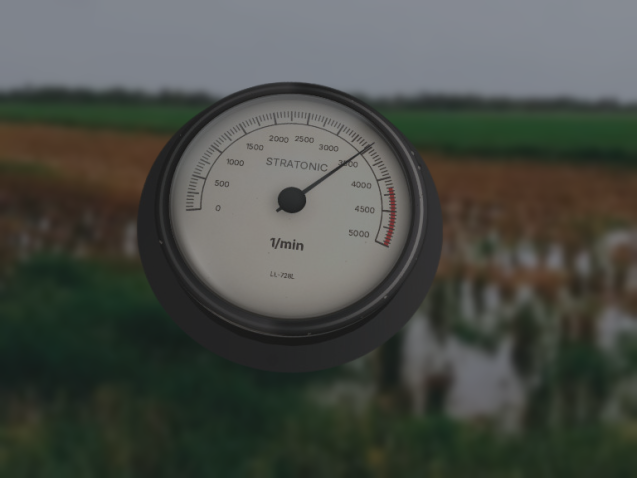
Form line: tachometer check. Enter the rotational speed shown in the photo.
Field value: 3500 rpm
